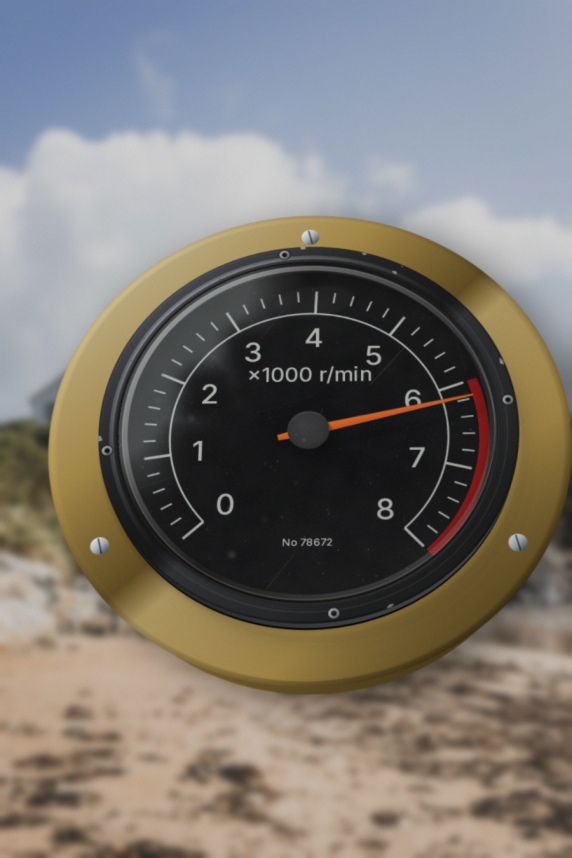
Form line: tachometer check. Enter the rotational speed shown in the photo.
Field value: 6200 rpm
